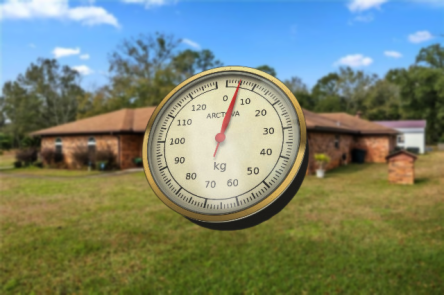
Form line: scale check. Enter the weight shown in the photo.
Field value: 5 kg
